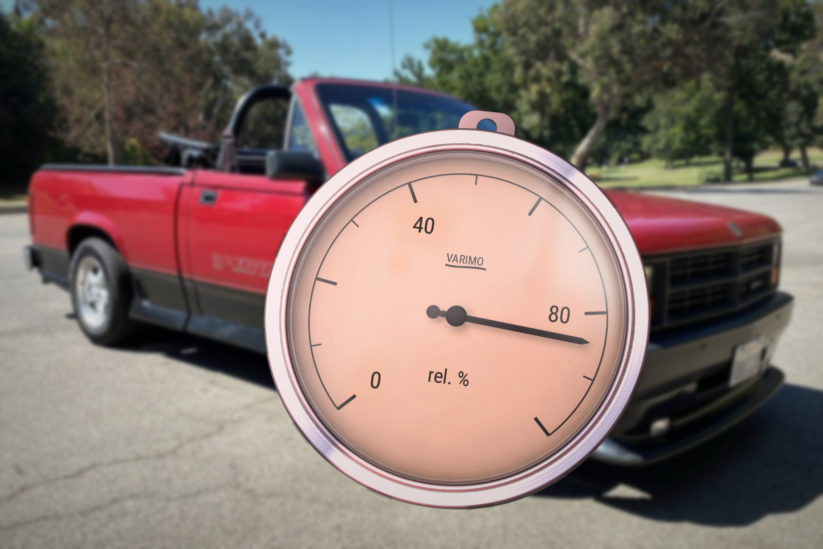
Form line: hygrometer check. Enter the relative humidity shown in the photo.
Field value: 85 %
